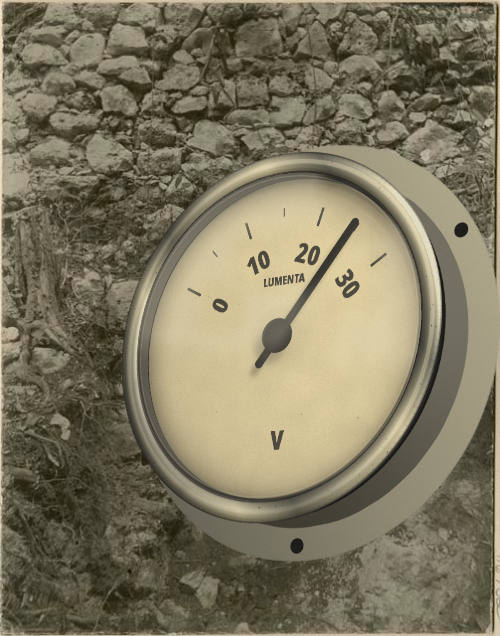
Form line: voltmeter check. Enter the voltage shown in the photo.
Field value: 25 V
